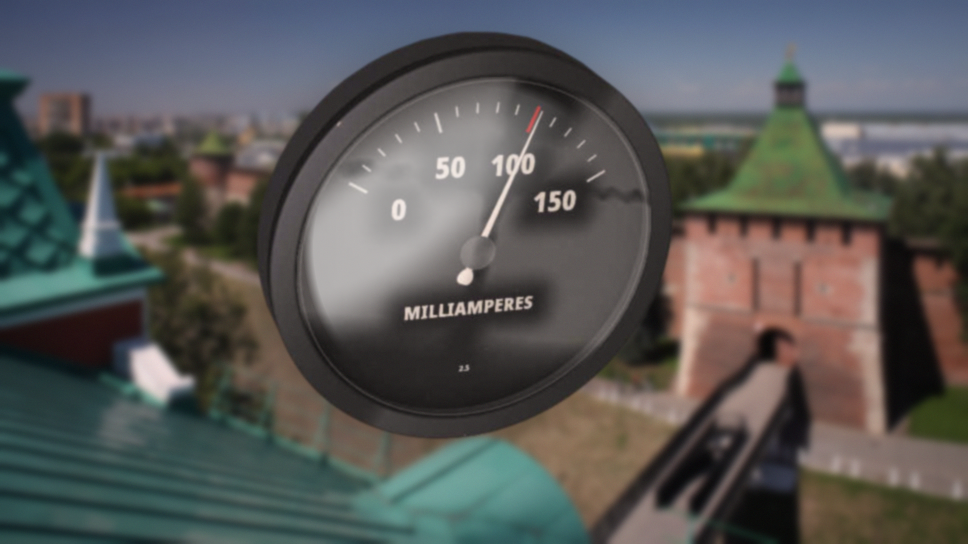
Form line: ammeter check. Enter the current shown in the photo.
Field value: 100 mA
